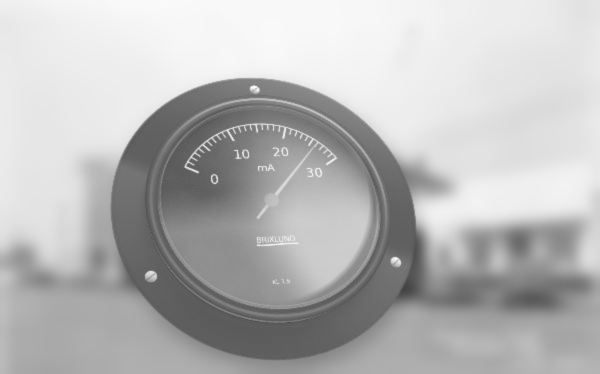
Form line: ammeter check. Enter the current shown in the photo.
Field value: 26 mA
